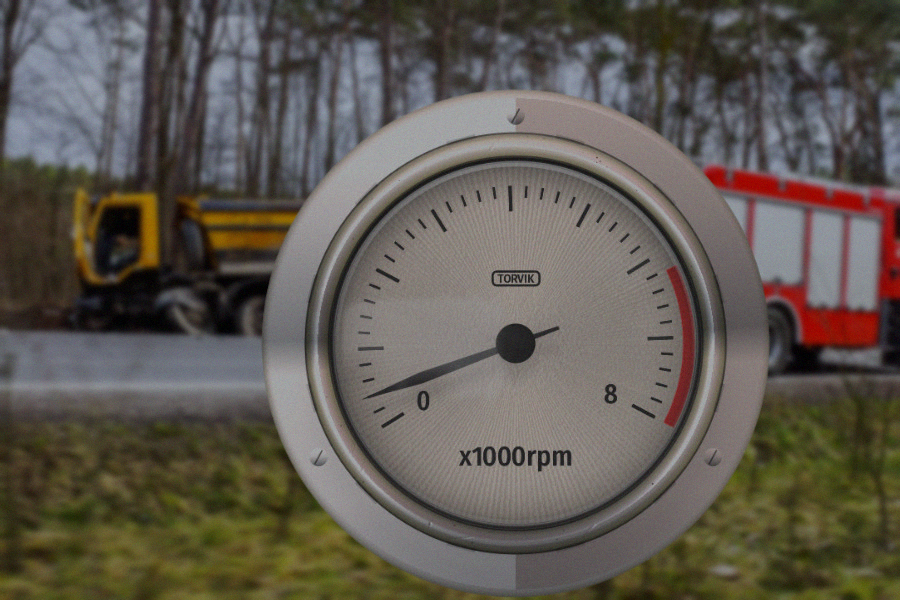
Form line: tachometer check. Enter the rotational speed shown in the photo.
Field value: 400 rpm
